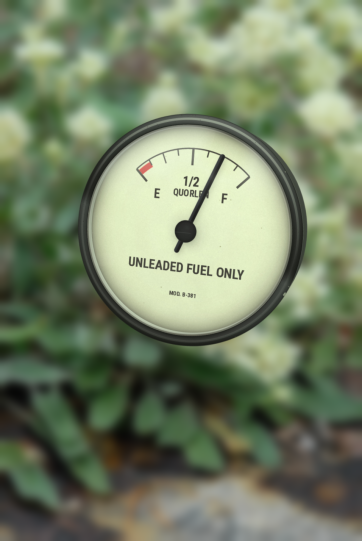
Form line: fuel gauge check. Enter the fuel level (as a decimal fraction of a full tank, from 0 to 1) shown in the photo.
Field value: 0.75
